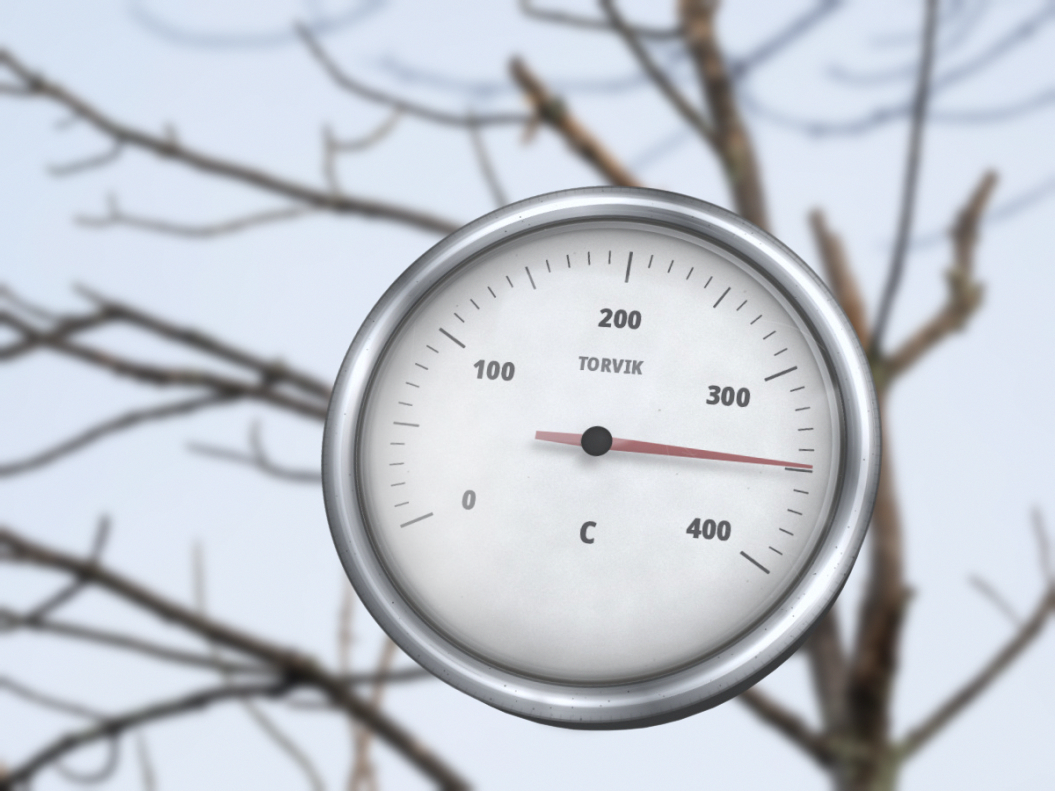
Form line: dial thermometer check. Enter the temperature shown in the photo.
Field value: 350 °C
